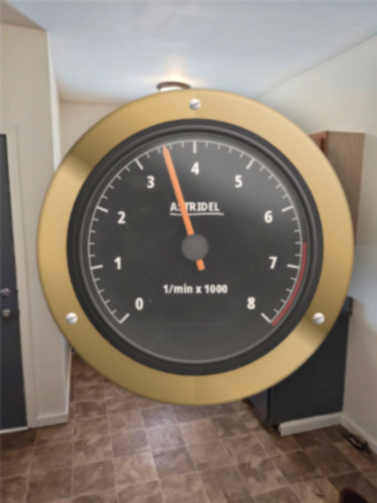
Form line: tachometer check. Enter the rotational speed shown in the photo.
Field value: 3500 rpm
